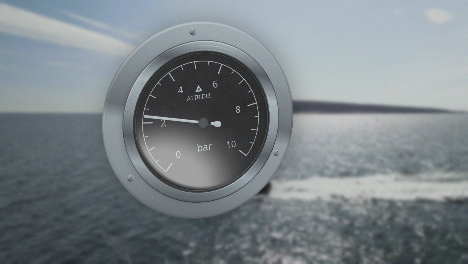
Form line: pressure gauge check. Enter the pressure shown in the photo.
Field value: 2.25 bar
